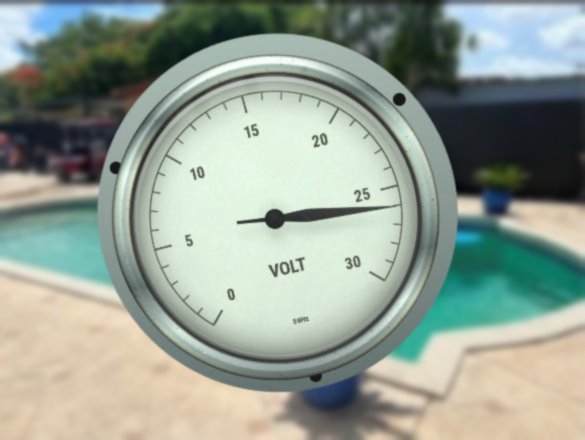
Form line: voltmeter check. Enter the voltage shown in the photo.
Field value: 26 V
